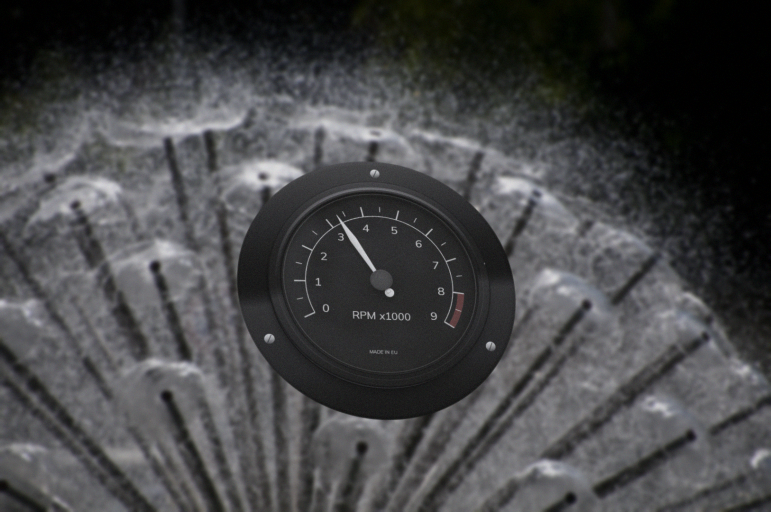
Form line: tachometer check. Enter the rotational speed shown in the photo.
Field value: 3250 rpm
